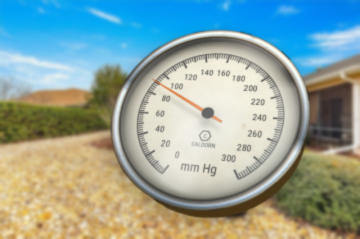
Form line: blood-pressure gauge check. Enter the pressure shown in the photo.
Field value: 90 mmHg
